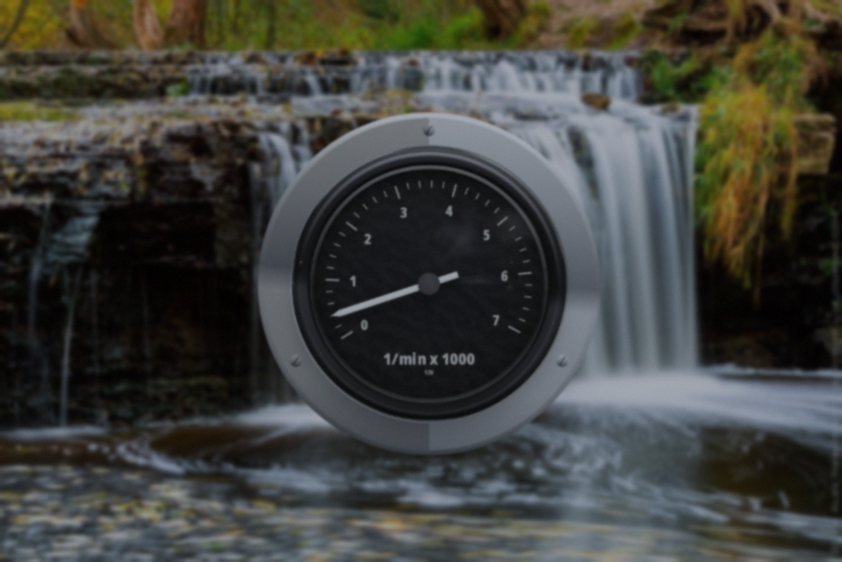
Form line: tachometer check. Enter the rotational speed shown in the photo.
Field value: 400 rpm
